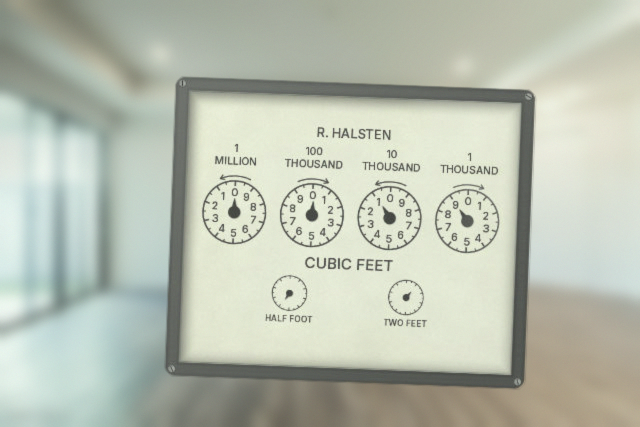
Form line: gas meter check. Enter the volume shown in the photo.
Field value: 900 ft³
